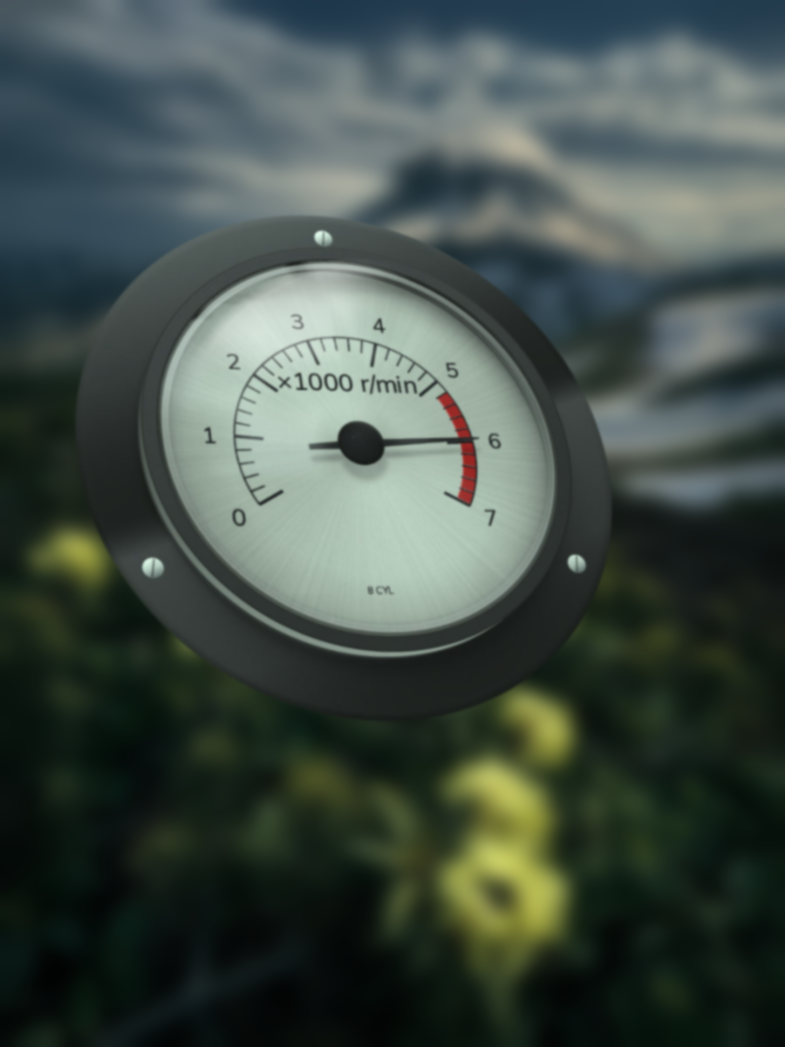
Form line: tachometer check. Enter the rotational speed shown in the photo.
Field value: 6000 rpm
